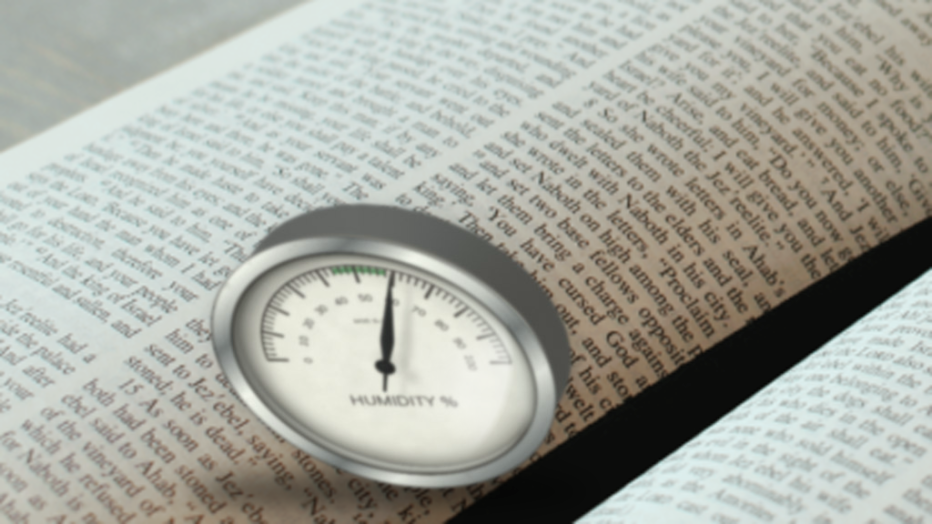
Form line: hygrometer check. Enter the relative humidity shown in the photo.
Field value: 60 %
